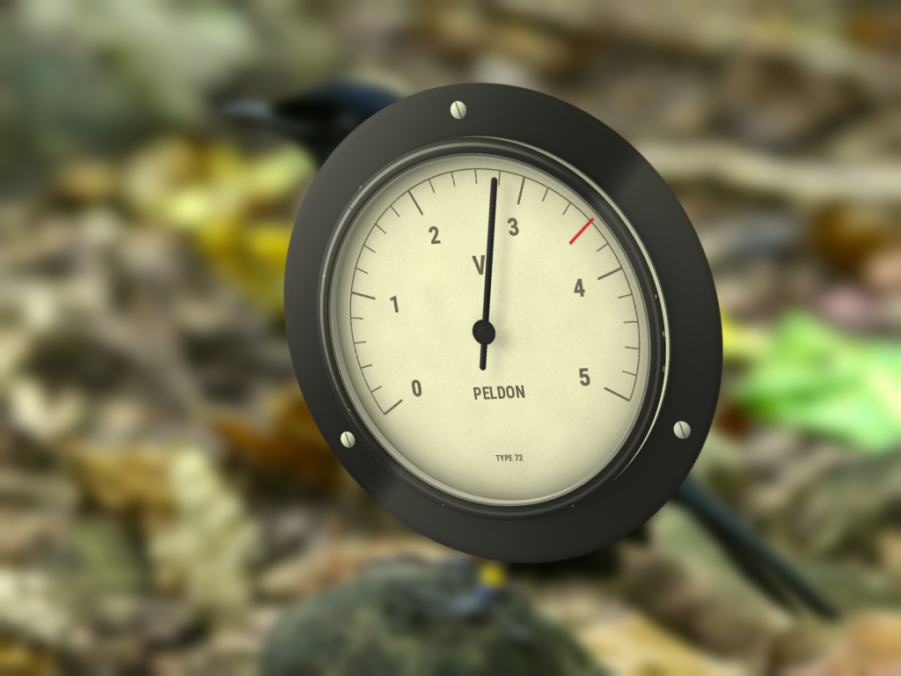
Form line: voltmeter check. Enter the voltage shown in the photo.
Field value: 2.8 V
